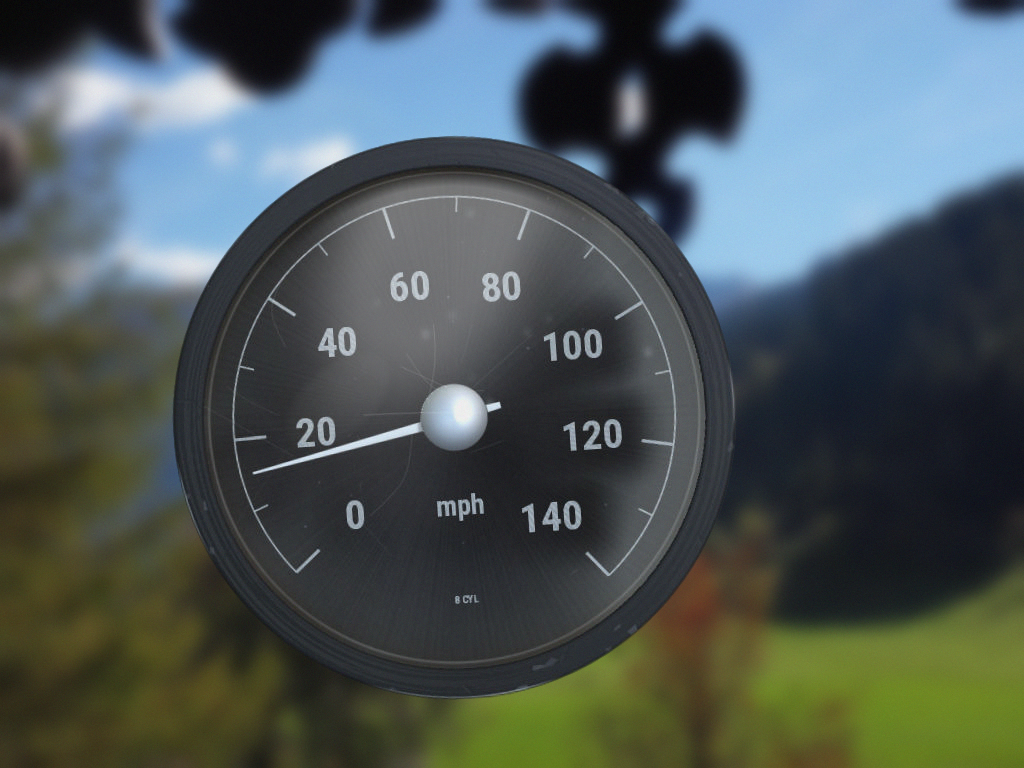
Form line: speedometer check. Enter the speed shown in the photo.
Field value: 15 mph
